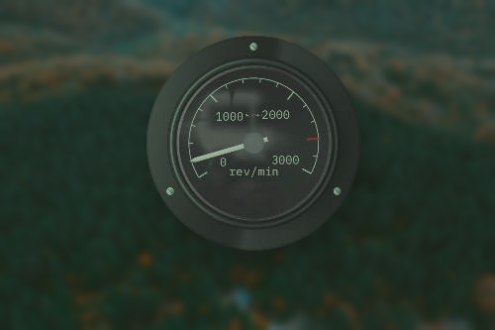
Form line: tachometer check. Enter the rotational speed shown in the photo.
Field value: 200 rpm
